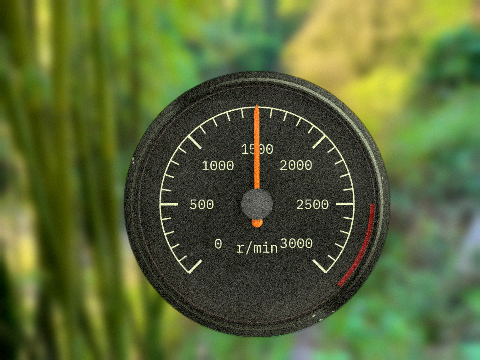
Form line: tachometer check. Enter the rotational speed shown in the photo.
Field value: 1500 rpm
